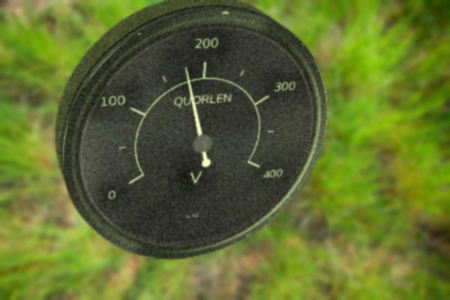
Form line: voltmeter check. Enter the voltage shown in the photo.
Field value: 175 V
